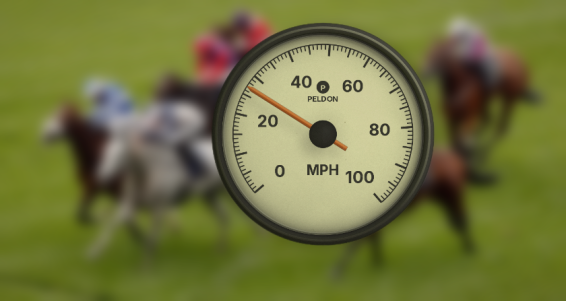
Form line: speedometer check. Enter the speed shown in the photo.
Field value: 27 mph
